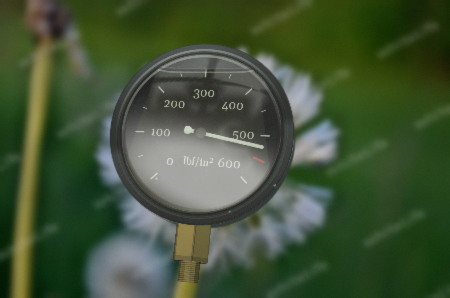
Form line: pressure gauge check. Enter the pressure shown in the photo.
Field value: 525 psi
